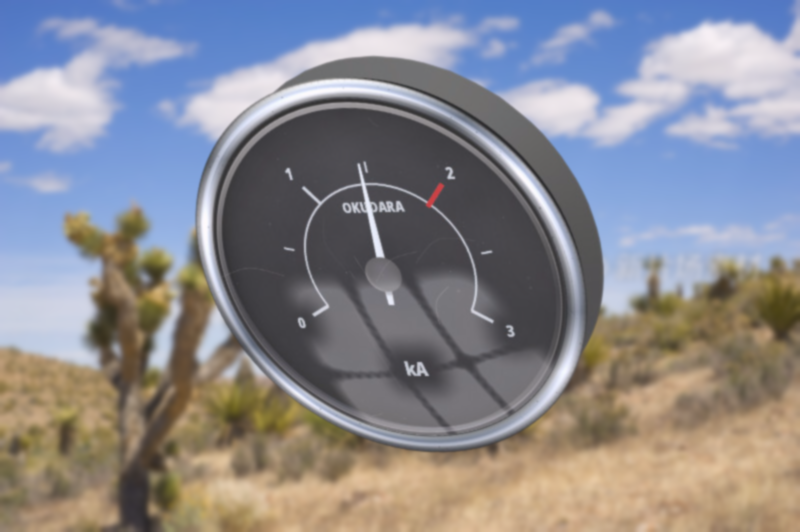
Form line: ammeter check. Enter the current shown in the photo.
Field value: 1.5 kA
